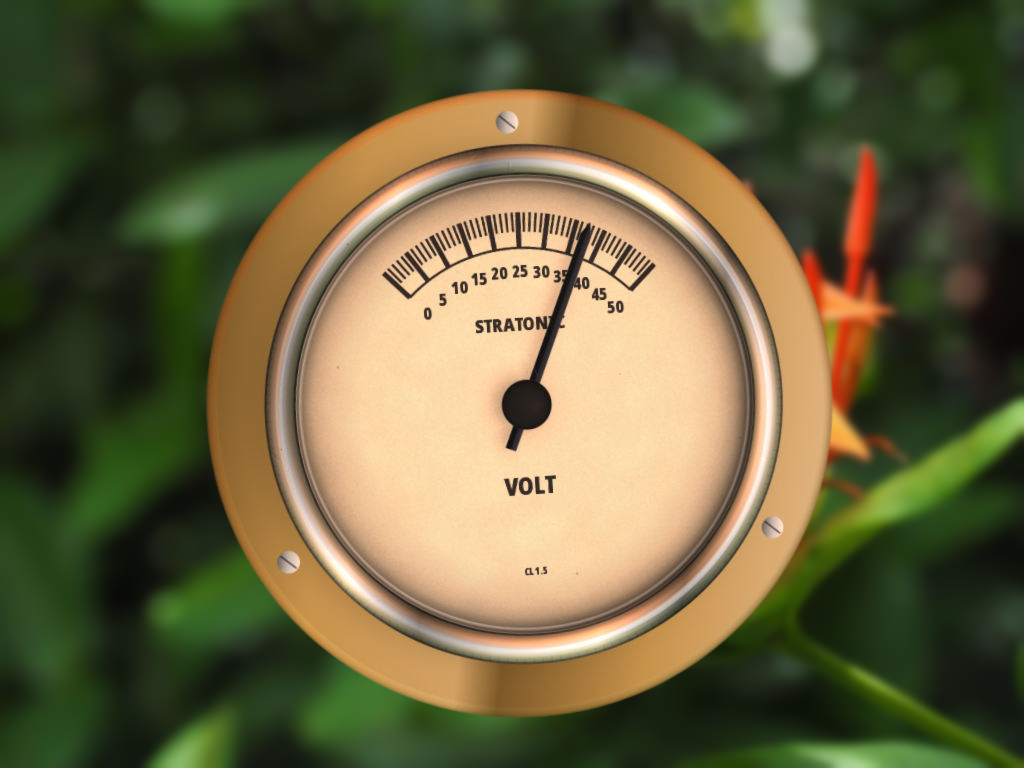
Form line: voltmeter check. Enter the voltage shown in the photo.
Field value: 37 V
